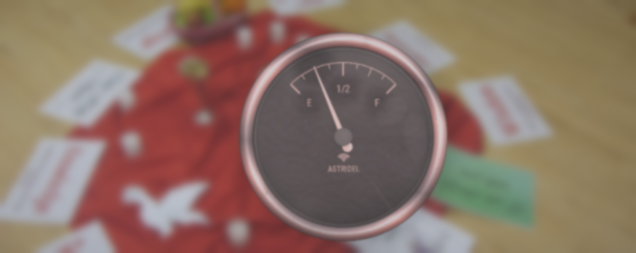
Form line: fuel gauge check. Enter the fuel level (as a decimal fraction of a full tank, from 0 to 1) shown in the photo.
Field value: 0.25
